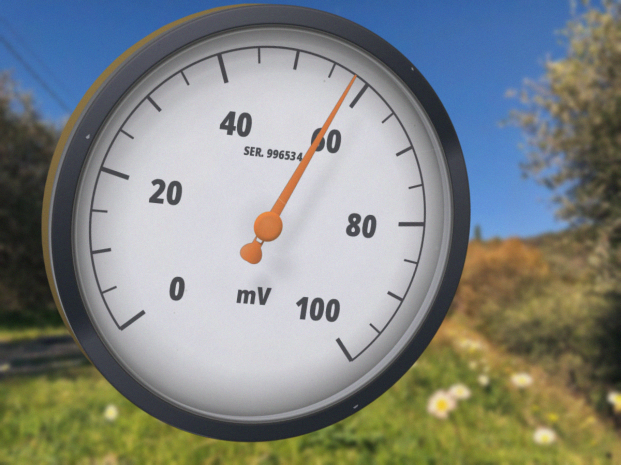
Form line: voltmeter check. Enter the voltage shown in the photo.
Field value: 57.5 mV
